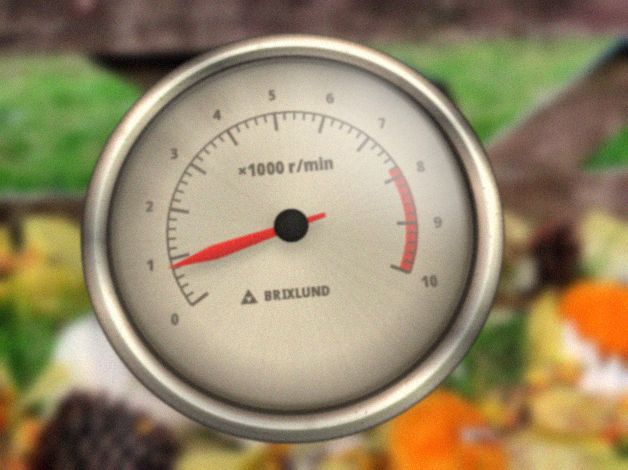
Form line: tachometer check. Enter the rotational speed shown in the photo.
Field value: 800 rpm
